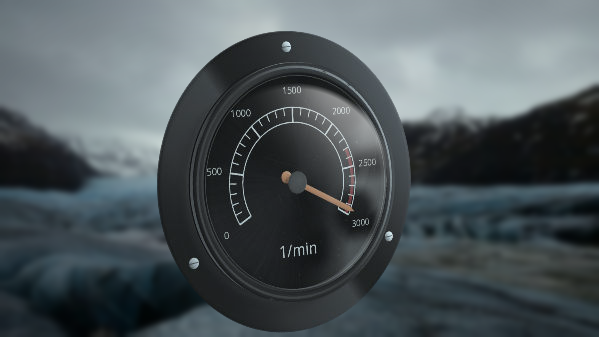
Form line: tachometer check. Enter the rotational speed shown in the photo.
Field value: 2950 rpm
